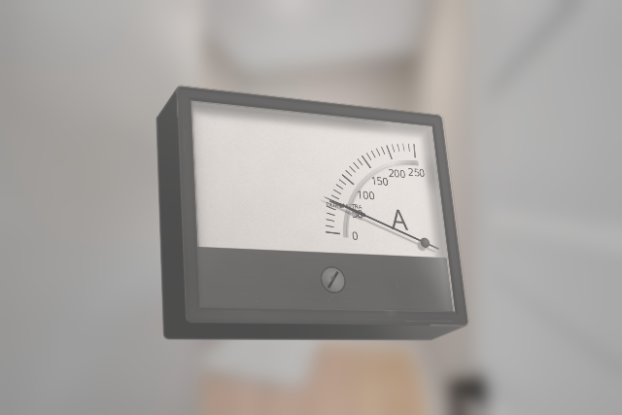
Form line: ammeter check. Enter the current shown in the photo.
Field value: 50 A
